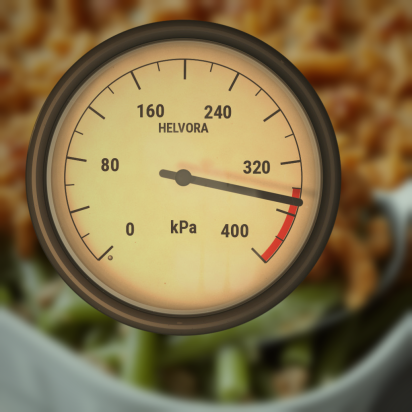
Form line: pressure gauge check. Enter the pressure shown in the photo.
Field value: 350 kPa
